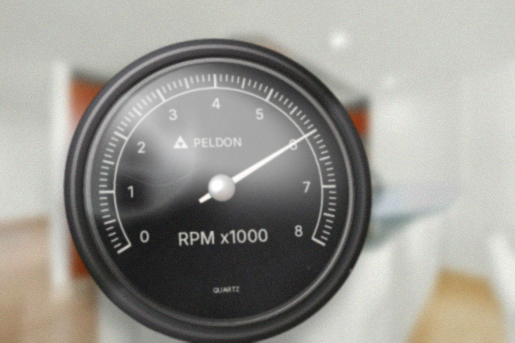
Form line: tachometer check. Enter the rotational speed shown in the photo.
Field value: 6000 rpm
